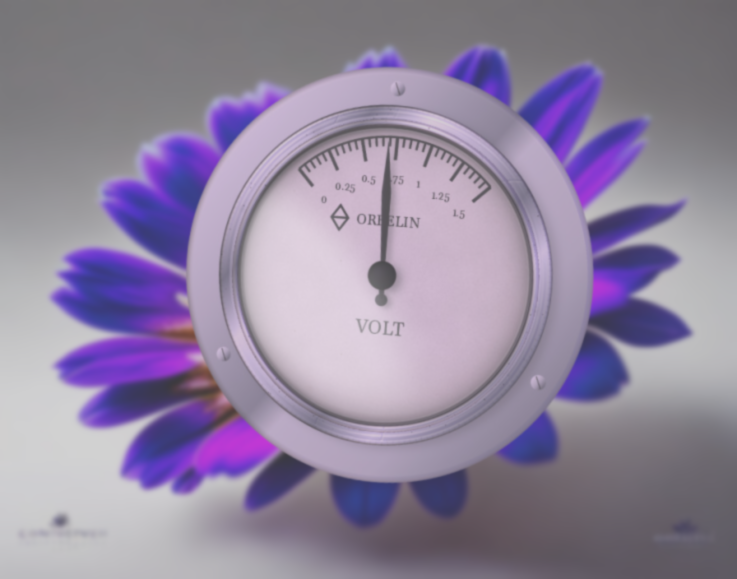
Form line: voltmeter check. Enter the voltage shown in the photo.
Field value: 0.7 V
